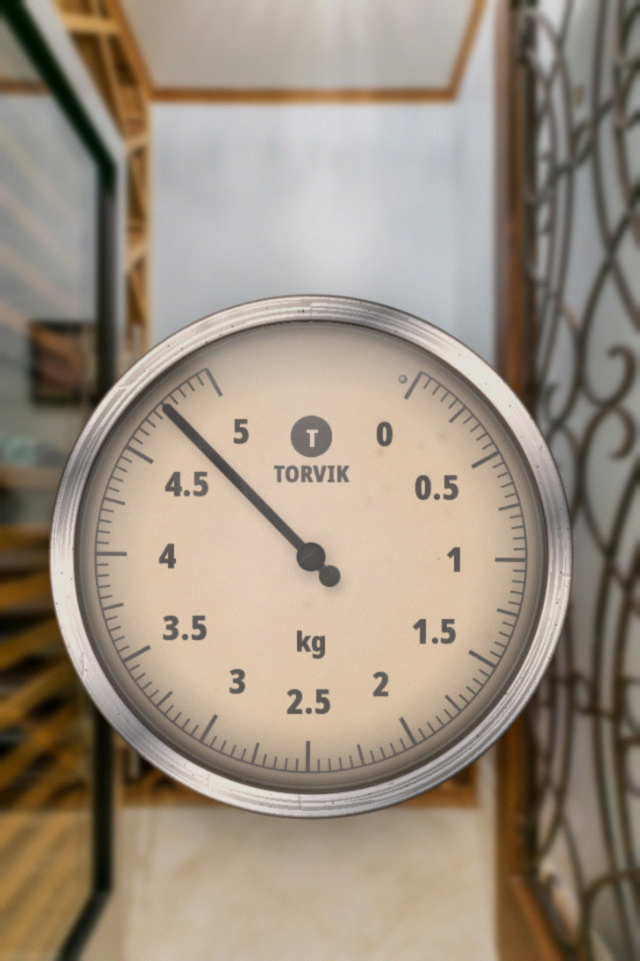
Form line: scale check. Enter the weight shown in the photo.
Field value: 4.75 kg
